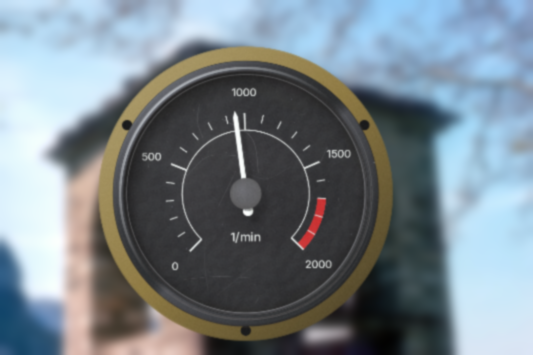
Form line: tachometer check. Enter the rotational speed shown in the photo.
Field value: 950 rpm
